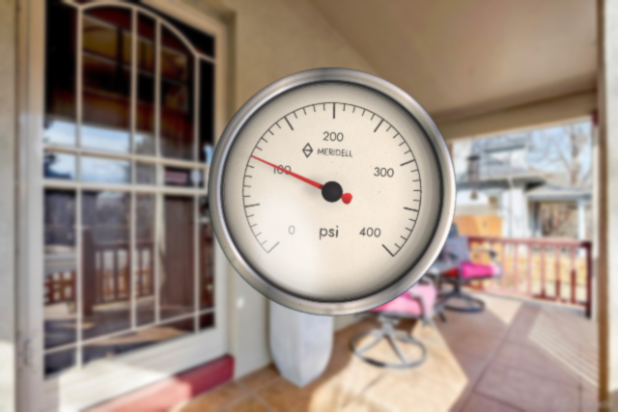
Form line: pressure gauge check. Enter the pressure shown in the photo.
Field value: 100 psi
